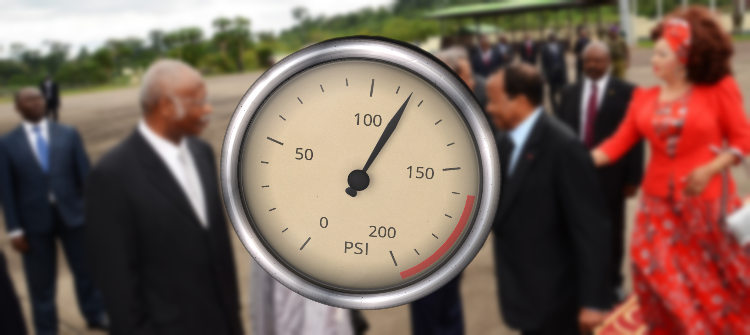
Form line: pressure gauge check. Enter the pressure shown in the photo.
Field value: 115 psi
